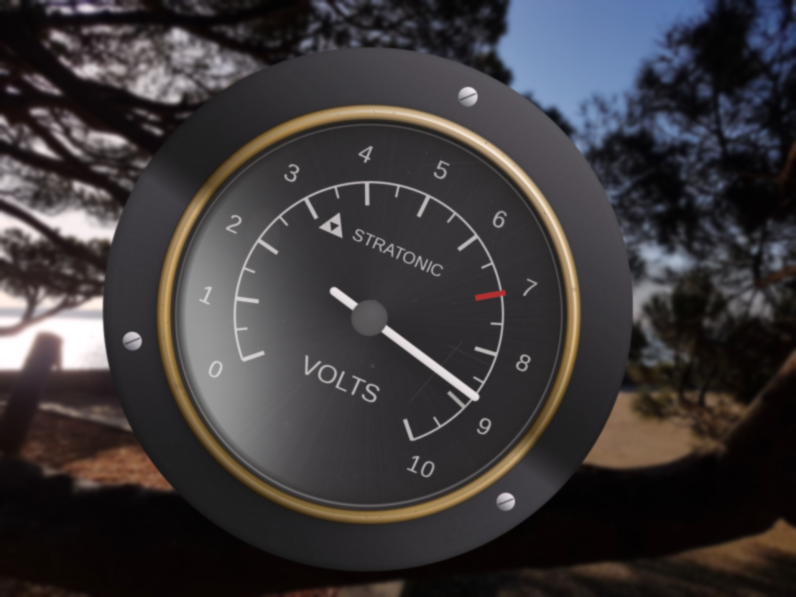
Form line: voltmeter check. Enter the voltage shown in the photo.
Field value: 8.75 V
